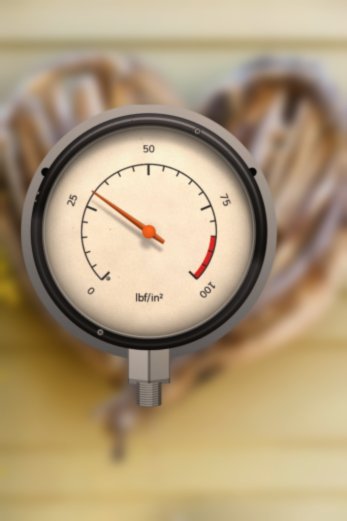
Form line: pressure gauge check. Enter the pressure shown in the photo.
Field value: 30 psi
